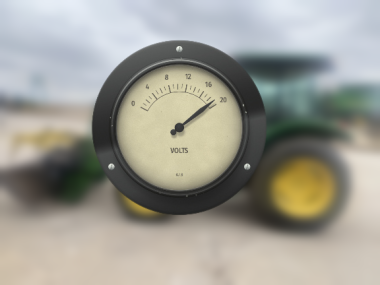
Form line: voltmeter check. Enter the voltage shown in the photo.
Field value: 19 V
